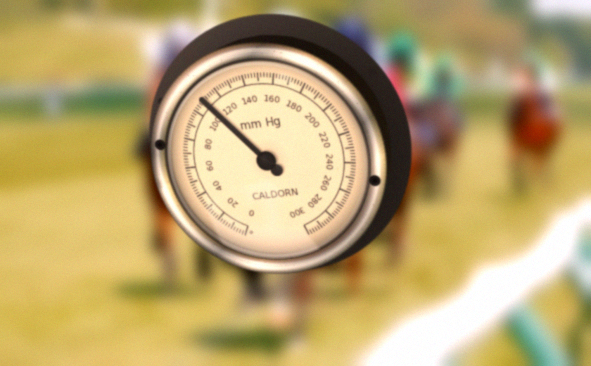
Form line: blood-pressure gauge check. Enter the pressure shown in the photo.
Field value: 110 mmHg
